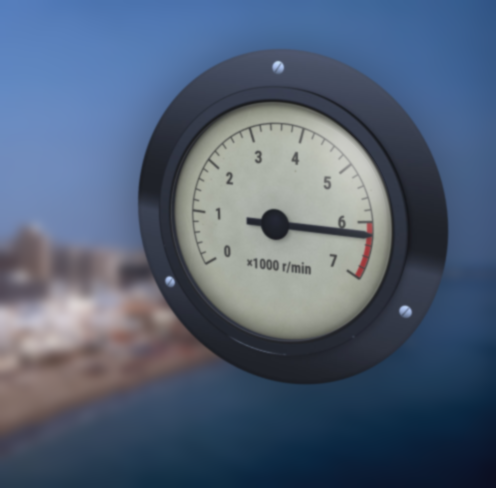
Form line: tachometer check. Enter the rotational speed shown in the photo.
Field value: 6200 rpm
